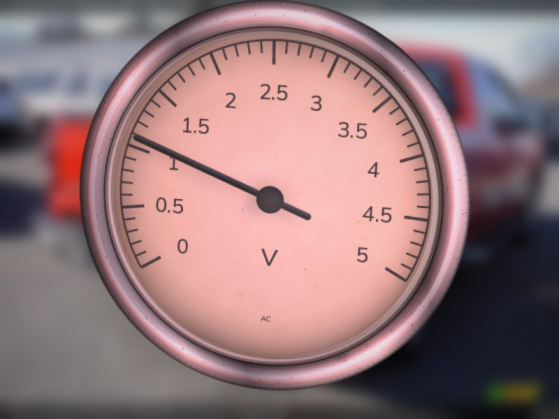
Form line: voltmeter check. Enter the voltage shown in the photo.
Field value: 1.1 V
